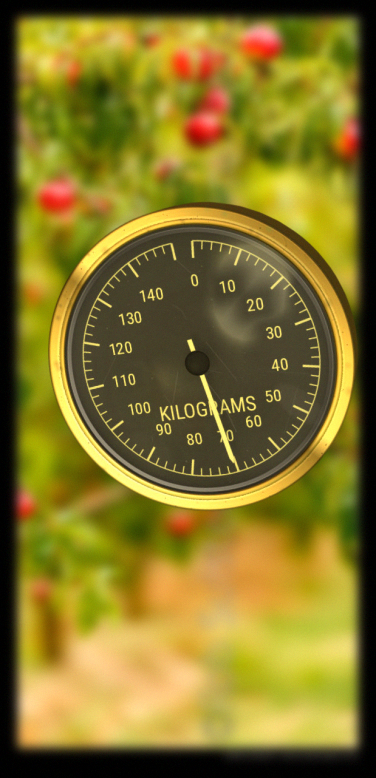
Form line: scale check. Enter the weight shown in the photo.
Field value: 70 kg
